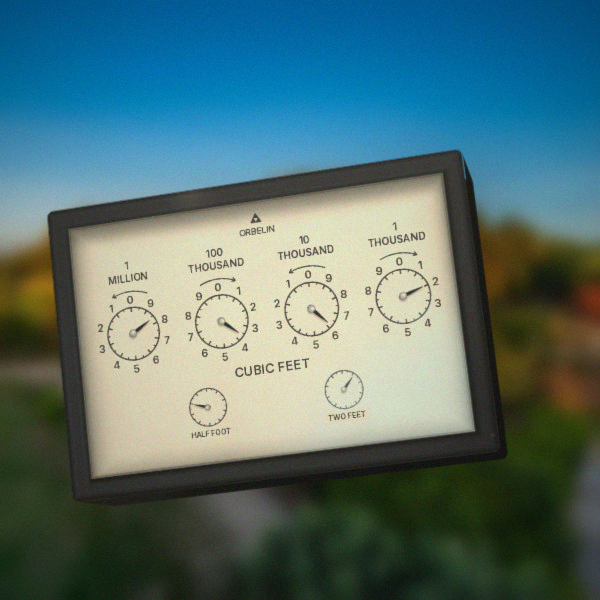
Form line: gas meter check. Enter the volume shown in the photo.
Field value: 836200 ft³
